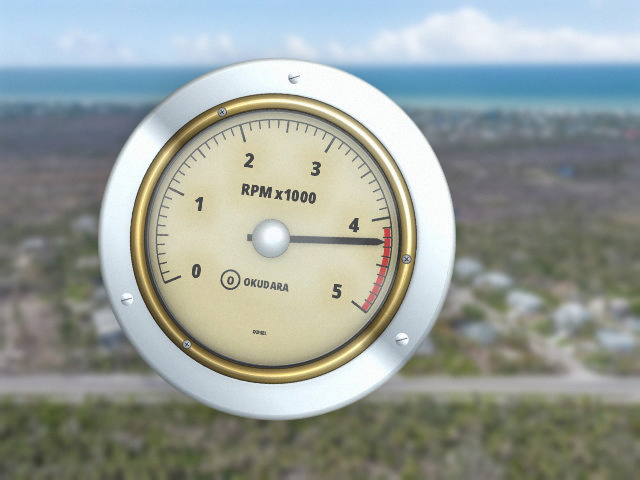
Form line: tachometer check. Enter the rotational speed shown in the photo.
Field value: 4250 rpm
